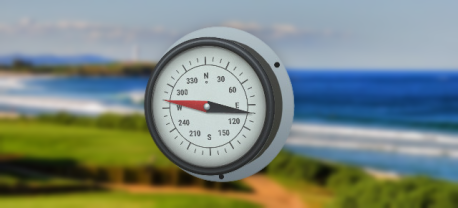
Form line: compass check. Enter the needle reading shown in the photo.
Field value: 280 °
